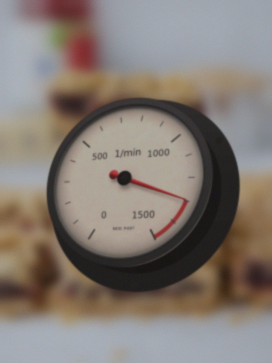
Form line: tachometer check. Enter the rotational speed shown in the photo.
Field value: 1300 rpm
